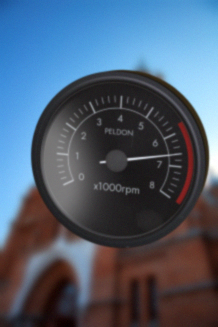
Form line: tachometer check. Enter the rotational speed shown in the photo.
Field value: 6600 rpm
